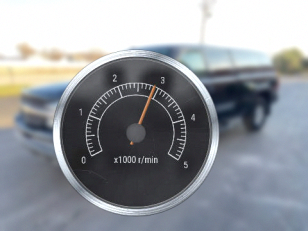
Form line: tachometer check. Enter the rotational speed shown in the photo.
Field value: 2900 rpm
